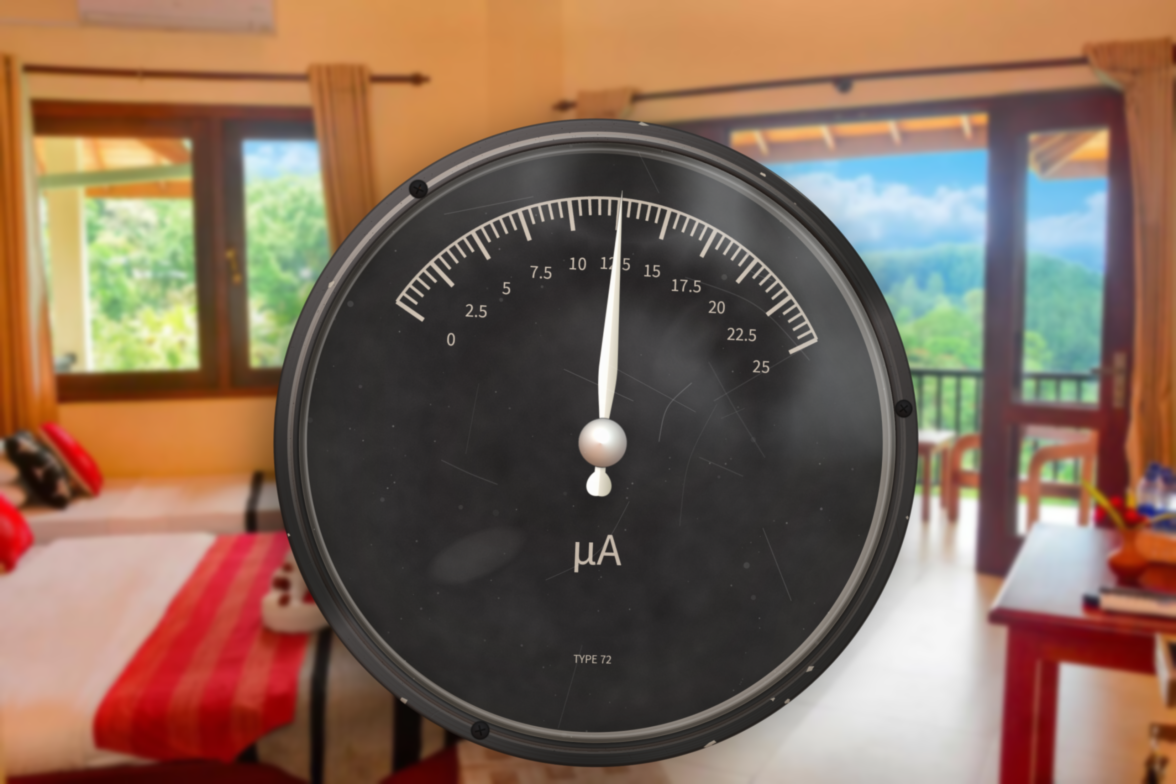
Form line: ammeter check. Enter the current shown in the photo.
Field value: 12.5 µA
